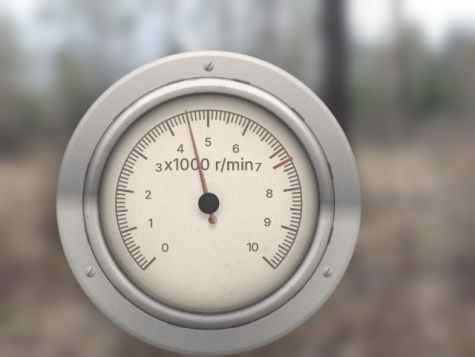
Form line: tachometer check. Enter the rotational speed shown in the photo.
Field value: 4500 rpm
